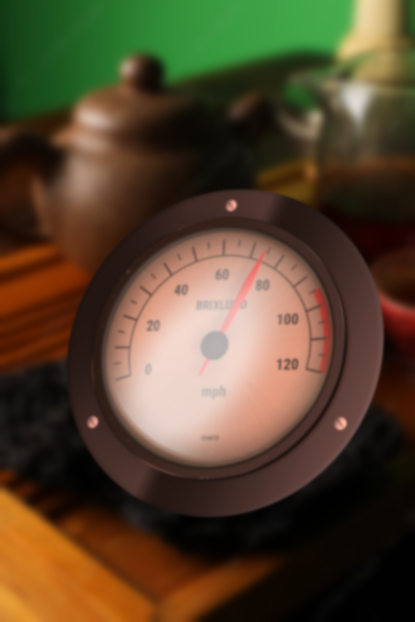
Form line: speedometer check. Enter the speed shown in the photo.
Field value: 75 mph
